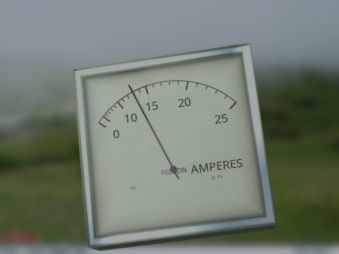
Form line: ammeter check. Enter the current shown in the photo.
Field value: 13 A
